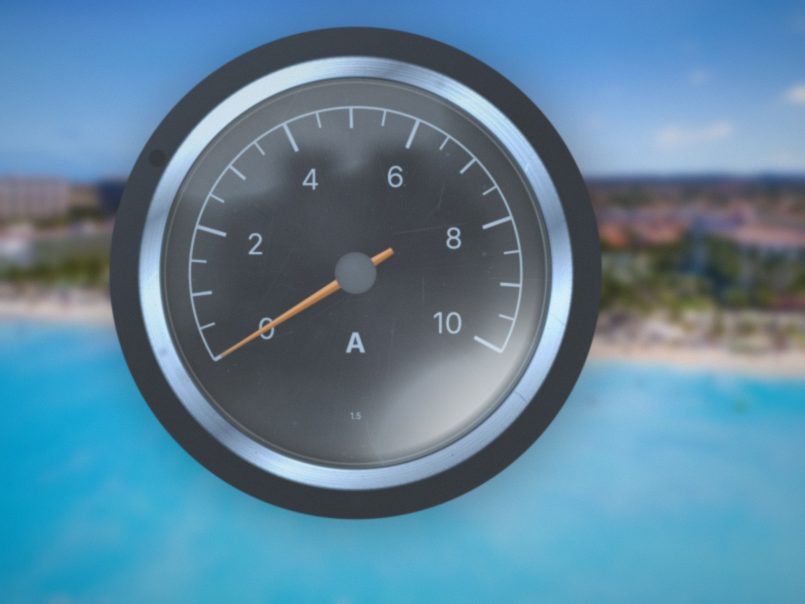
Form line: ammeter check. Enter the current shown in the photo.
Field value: 0 A
